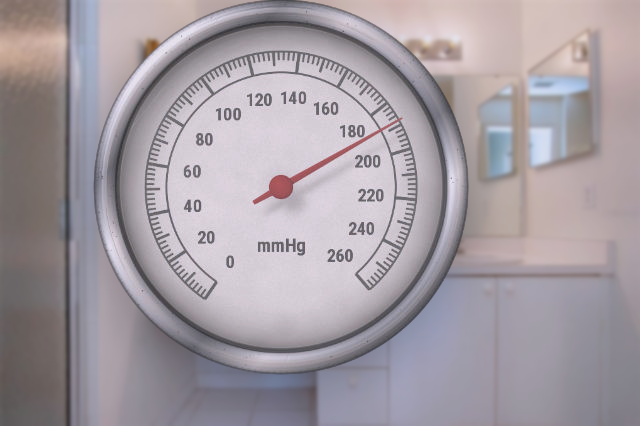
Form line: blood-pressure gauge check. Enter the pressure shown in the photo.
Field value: 188 mmHg
